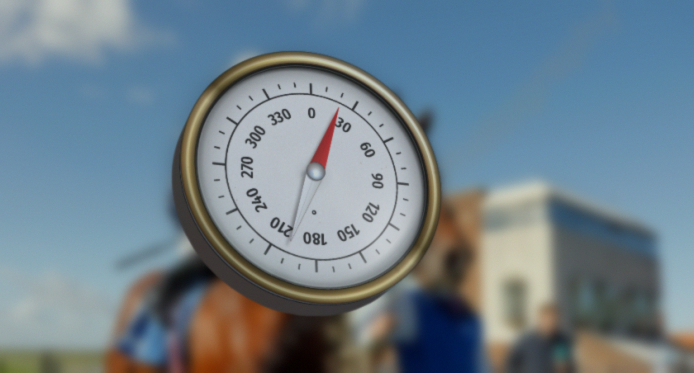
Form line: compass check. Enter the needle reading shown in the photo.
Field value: 20 °
